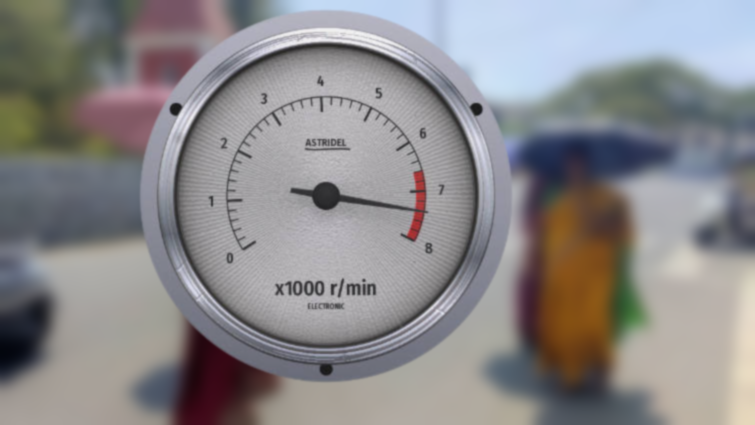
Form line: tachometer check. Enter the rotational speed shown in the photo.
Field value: 7400 rpm
